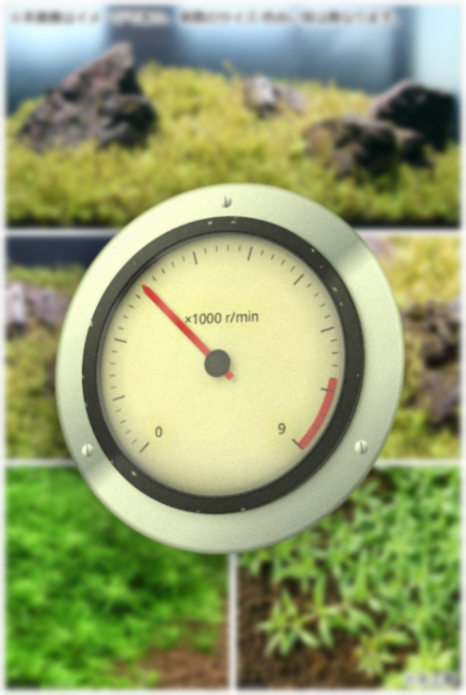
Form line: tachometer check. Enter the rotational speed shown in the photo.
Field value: 3000 rpm
